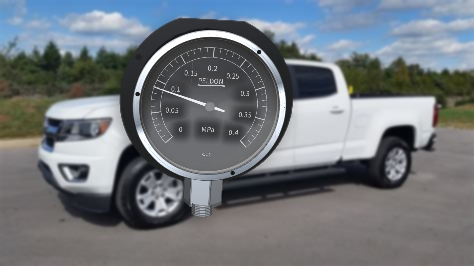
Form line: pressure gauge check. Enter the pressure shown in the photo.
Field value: 0.09 MPa
